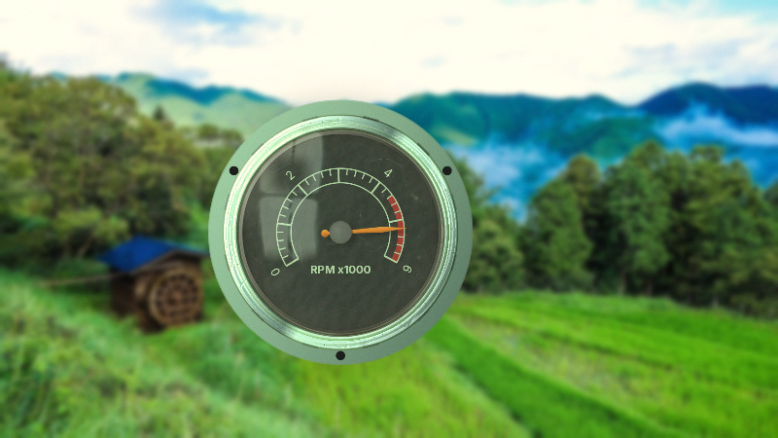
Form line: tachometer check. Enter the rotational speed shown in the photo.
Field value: 5200 rpm
